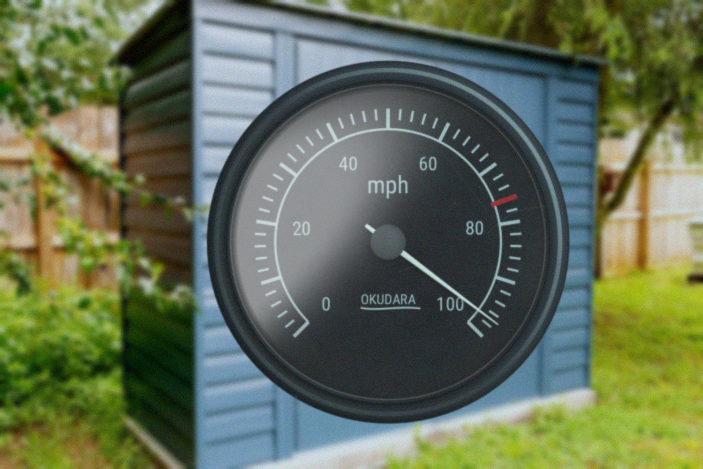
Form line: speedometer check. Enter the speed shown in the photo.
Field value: 97 mph
